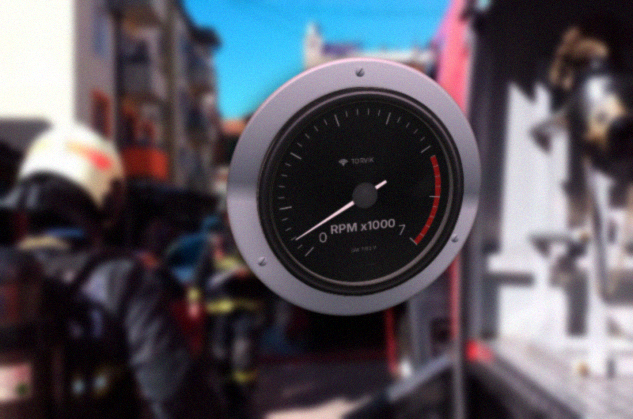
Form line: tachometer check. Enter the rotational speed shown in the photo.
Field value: 400 rpm
